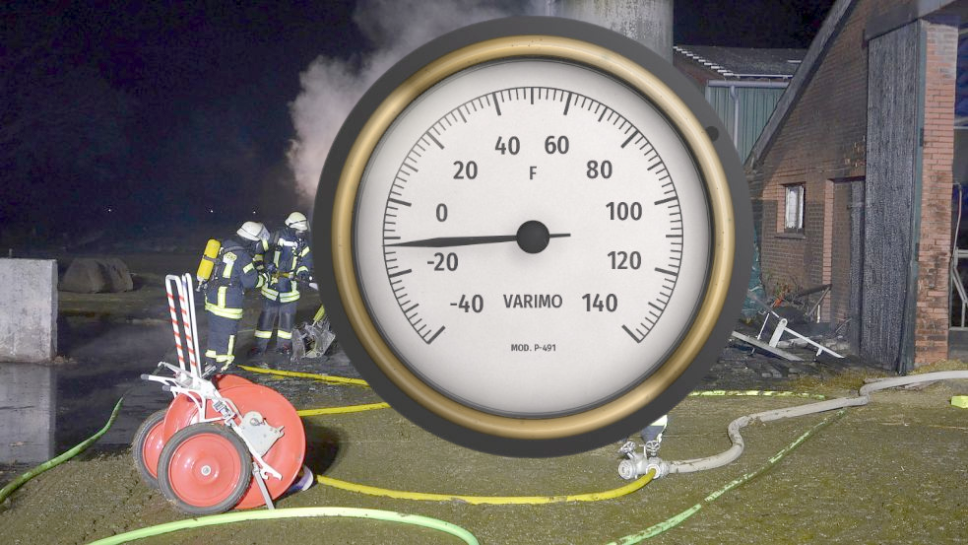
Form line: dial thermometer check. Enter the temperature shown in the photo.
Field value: -12 °F
